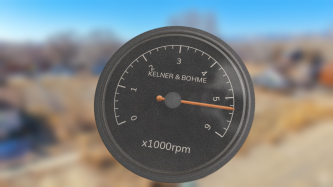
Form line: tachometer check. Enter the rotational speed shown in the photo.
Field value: 5300 rpm
